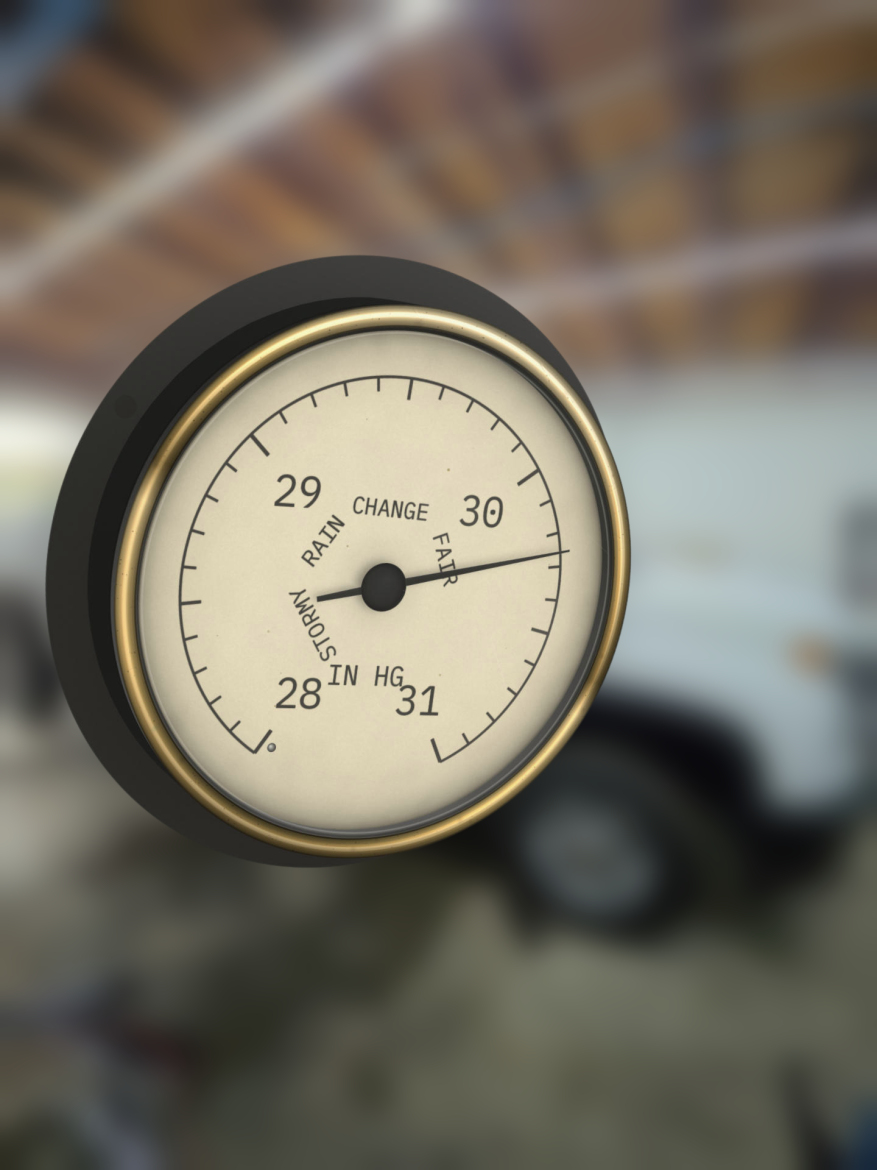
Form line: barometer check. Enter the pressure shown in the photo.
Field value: 30.25 inHg
